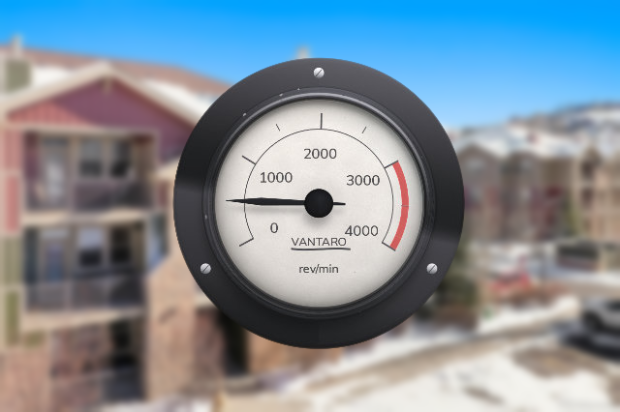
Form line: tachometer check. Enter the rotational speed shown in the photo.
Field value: 500 rpm
